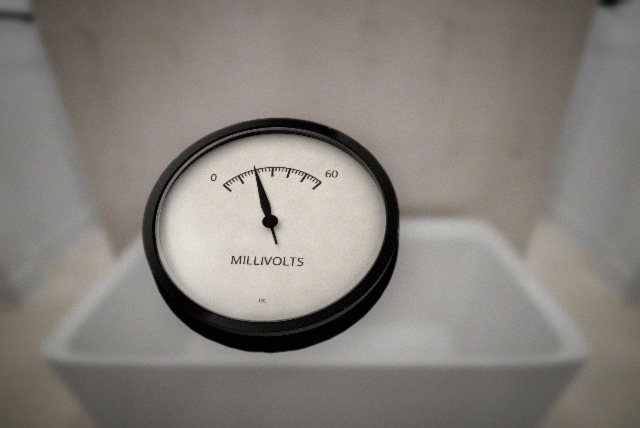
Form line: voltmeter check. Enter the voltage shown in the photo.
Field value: 20 mV
